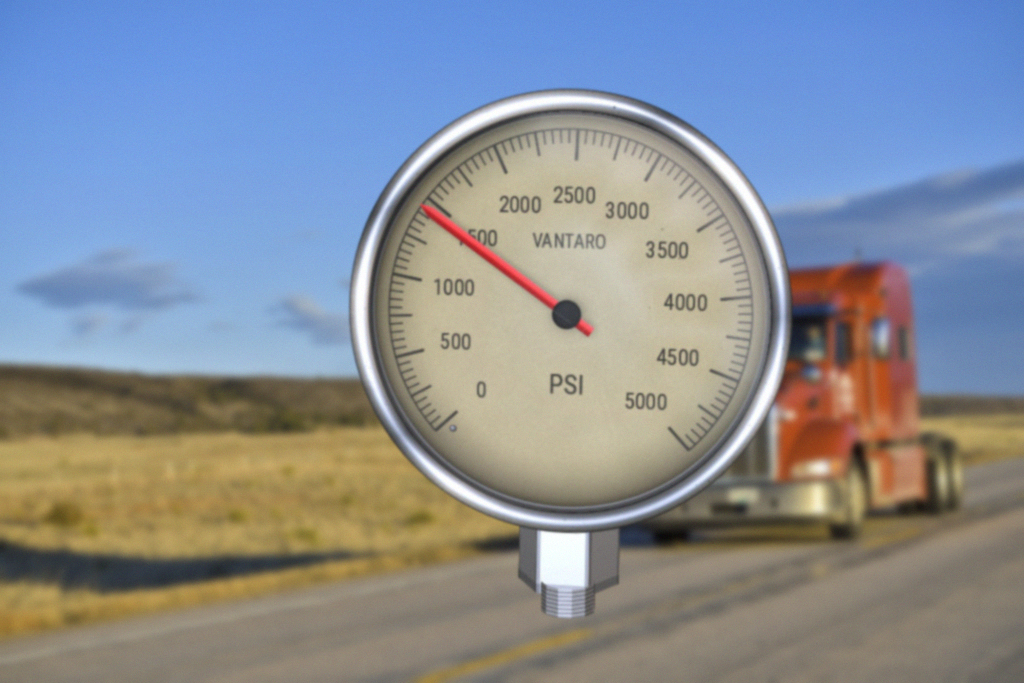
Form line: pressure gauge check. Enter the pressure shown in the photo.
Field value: 1450 psi
